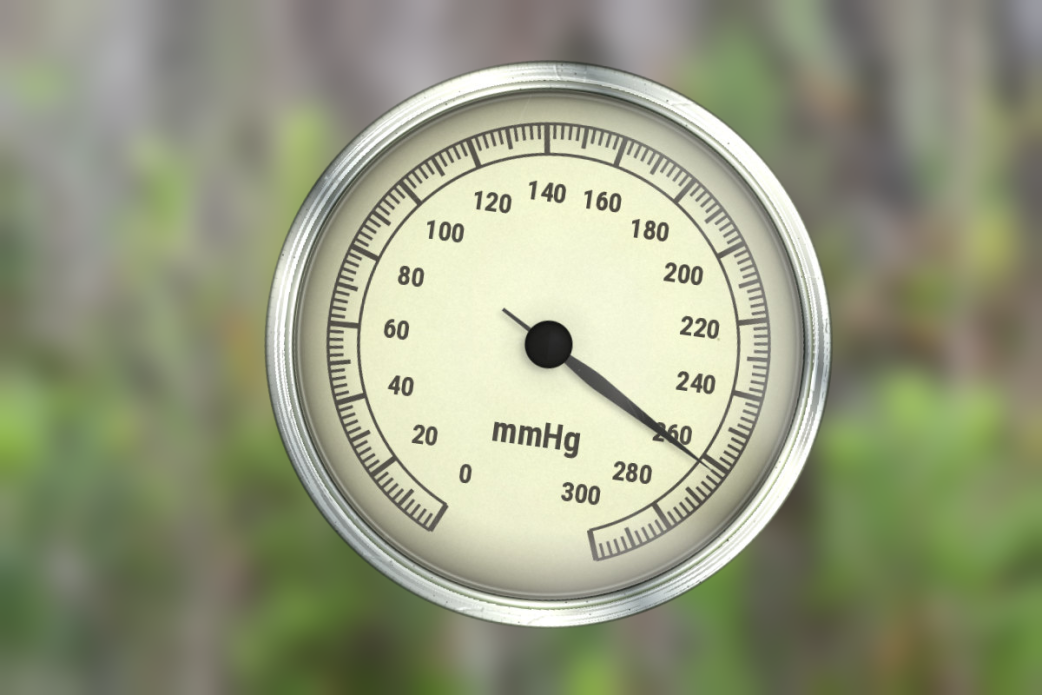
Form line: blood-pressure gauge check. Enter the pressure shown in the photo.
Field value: 262 mmHg
